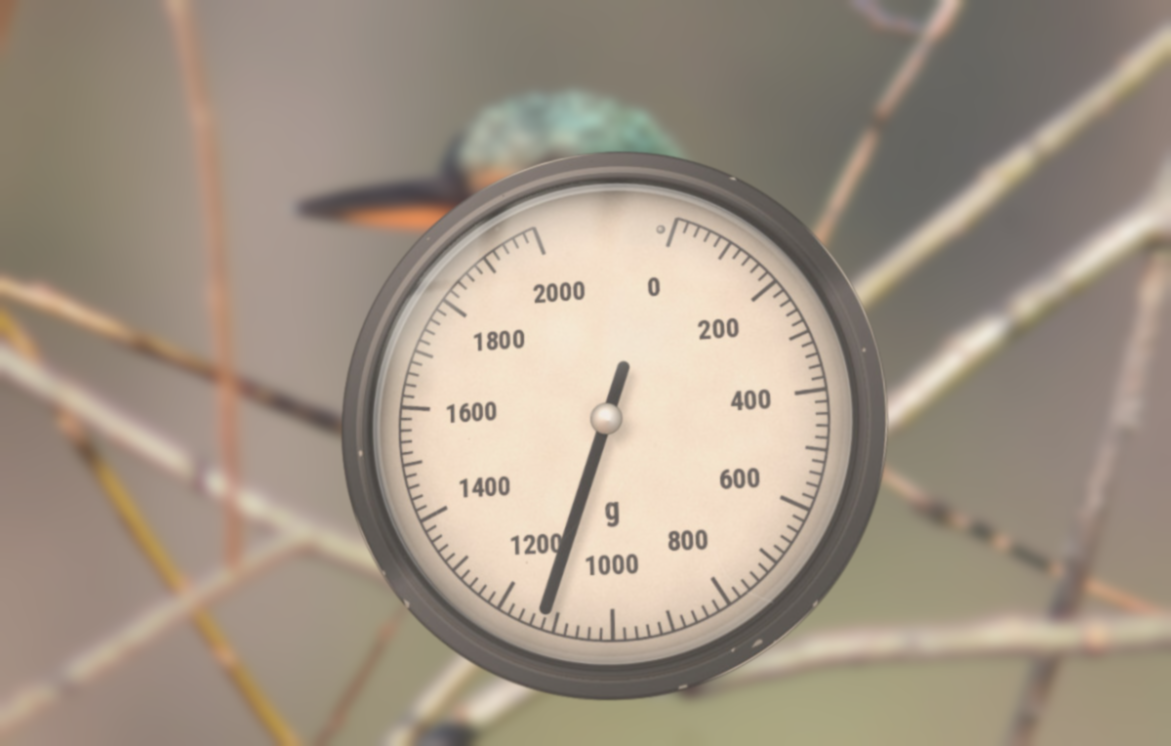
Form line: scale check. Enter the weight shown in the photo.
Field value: 1120 g
